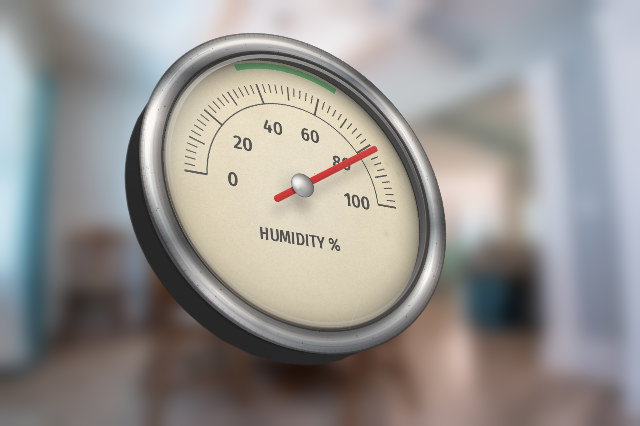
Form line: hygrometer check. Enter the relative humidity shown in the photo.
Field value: 82 %
